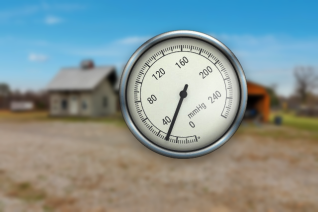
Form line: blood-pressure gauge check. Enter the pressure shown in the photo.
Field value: 30 mmHg
